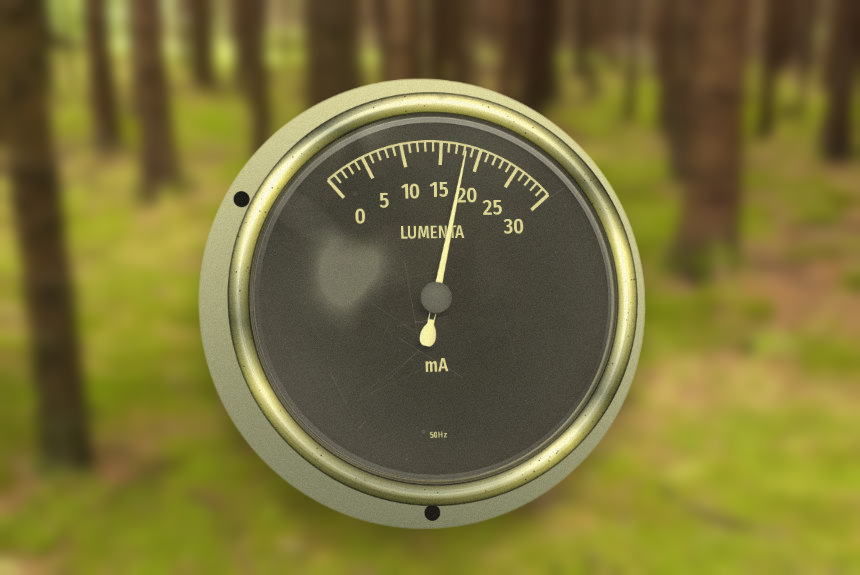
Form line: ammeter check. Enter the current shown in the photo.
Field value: 18 mA
